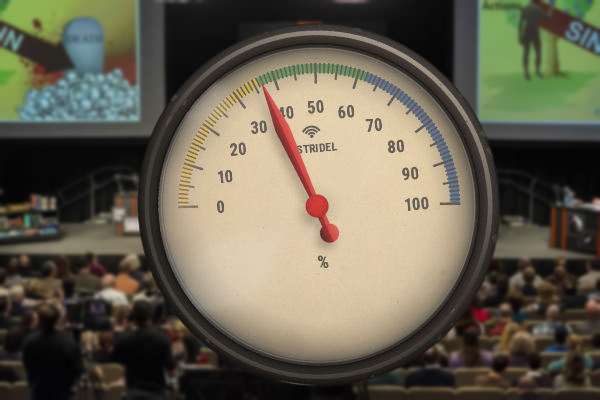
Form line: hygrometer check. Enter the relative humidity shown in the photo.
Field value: 37 %
